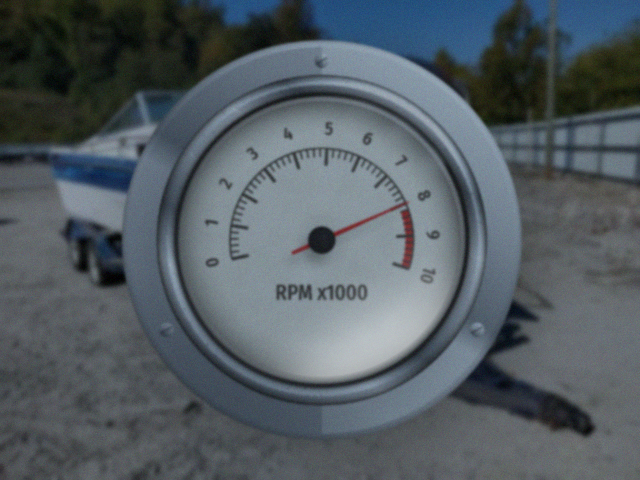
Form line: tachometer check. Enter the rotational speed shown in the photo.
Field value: 8000 rpm
